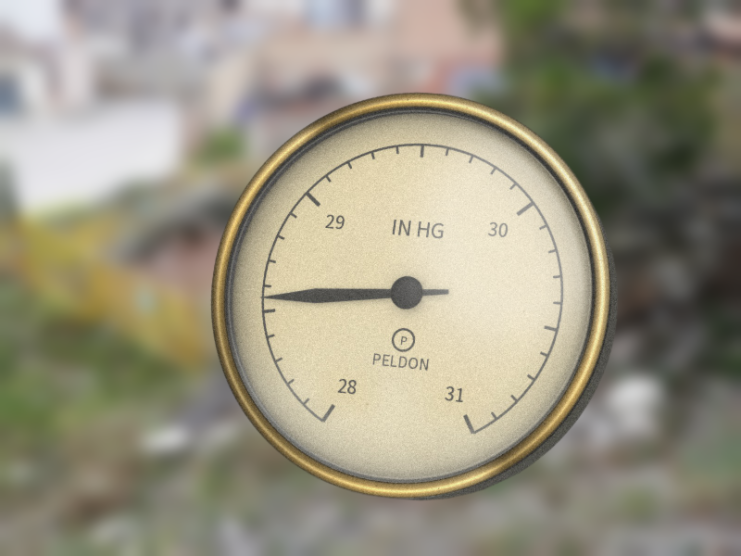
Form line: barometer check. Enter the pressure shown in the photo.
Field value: 28.55 inHg
